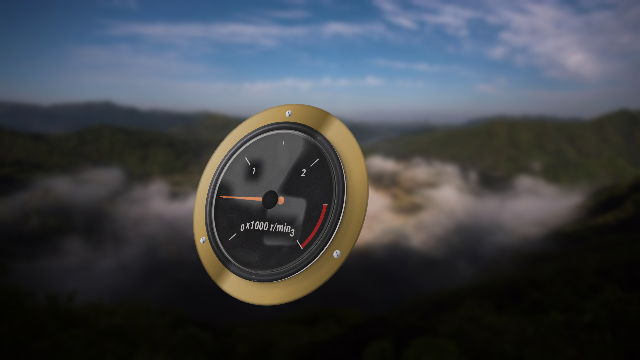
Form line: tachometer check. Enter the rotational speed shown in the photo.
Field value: 500 rpm
